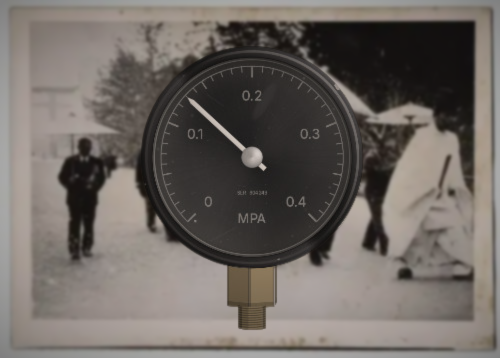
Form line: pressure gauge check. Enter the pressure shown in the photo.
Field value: 0.13 MPa
